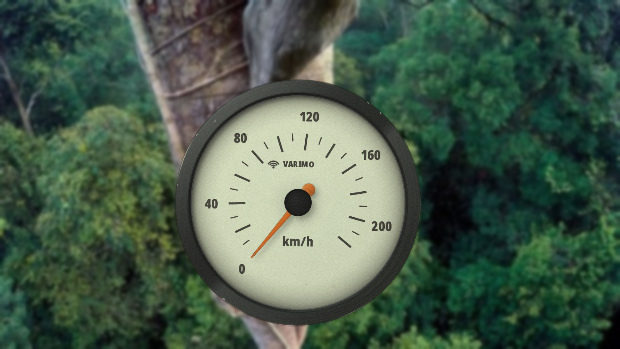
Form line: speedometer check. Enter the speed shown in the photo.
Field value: 0 km/h
